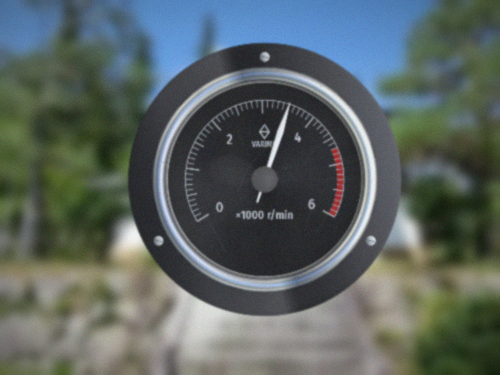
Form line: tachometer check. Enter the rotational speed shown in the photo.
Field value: 3500 rpm
